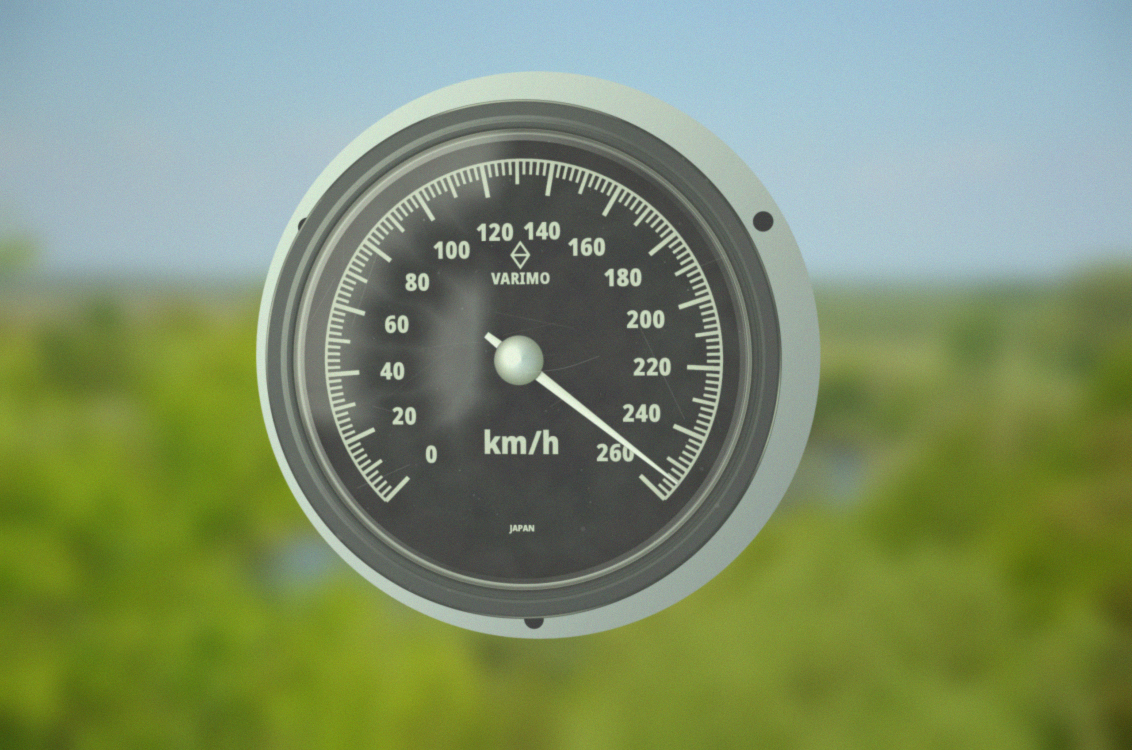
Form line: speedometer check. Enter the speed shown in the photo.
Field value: 254 km/h
